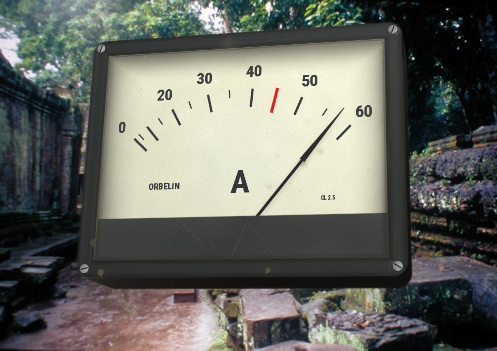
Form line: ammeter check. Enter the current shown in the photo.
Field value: 57.5 A
